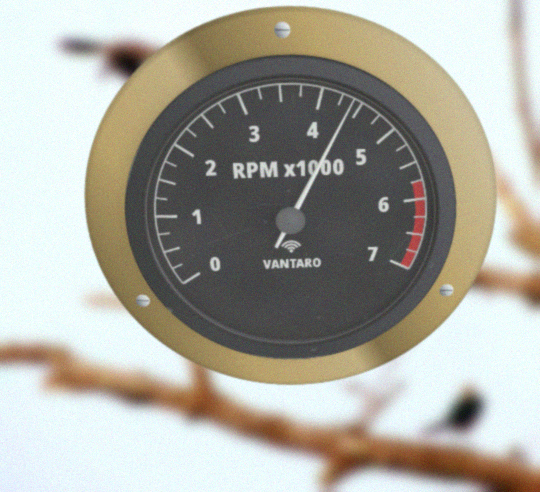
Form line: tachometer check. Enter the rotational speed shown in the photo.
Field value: 4375 rpm
